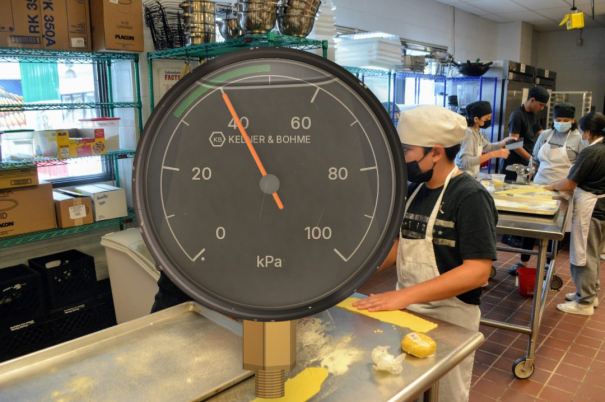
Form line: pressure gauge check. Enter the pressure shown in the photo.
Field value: 40 kPa
